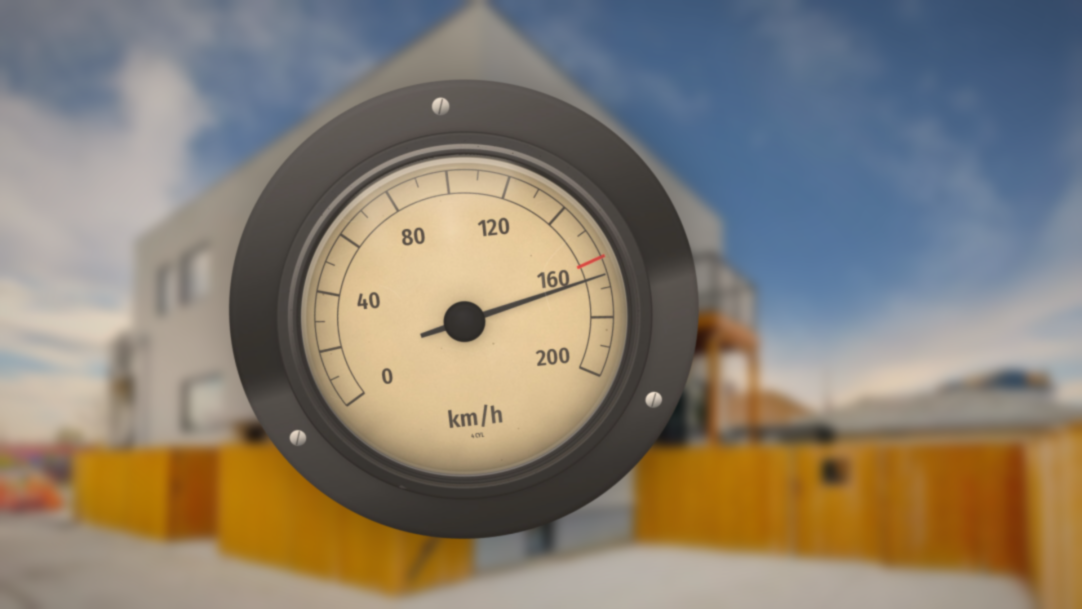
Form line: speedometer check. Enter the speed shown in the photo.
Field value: 165 km/h
